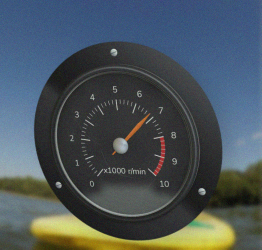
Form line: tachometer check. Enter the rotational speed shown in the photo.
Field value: 6800 rpm
